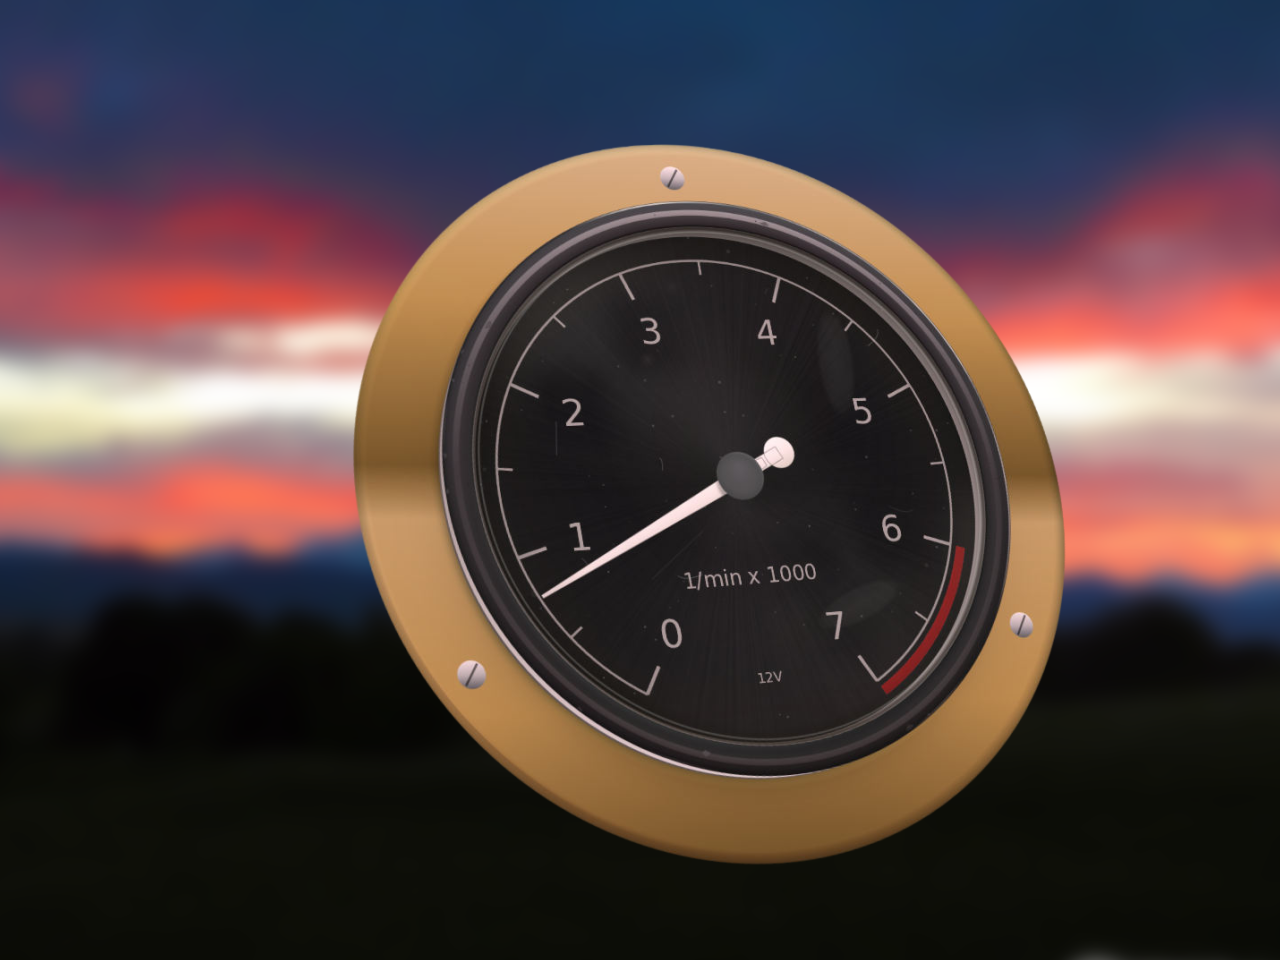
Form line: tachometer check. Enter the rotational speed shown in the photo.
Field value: 750 rpm
